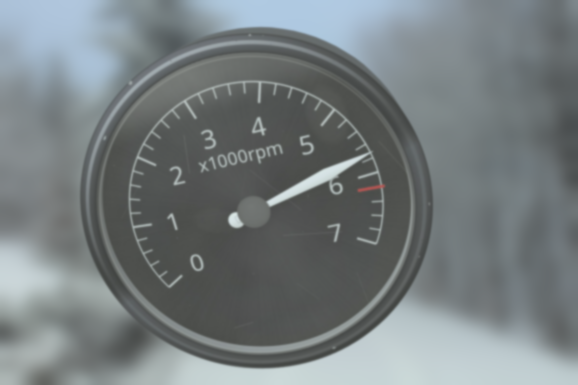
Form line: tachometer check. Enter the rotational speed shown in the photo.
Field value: 5700 rpm
